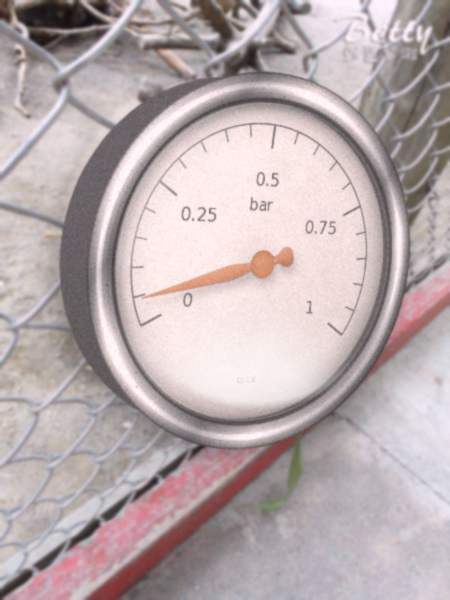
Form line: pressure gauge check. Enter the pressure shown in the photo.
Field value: 0.05 bar
